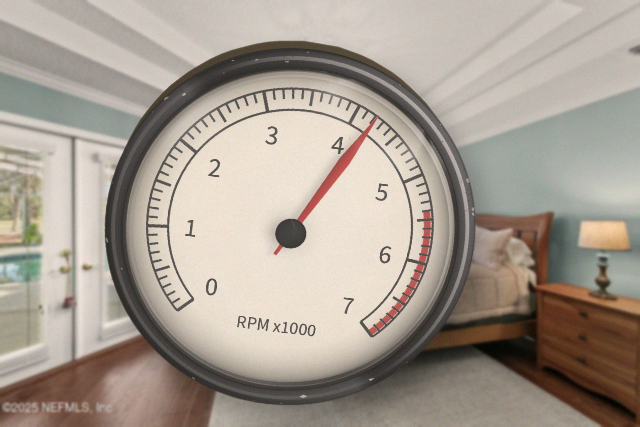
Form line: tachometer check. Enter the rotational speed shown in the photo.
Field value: 4200 rpm
